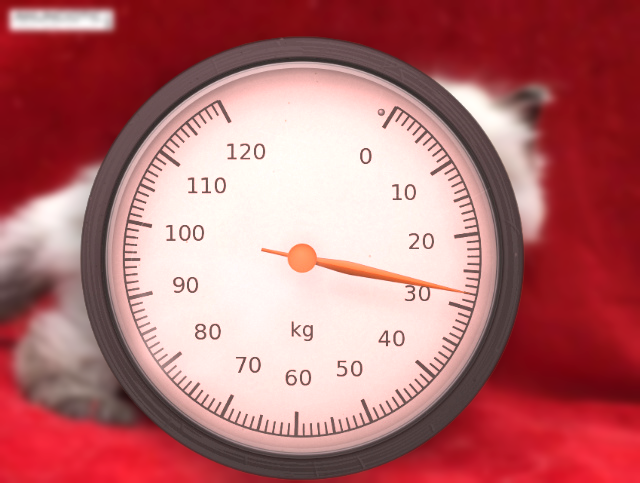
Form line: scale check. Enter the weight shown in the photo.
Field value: 28 kg
